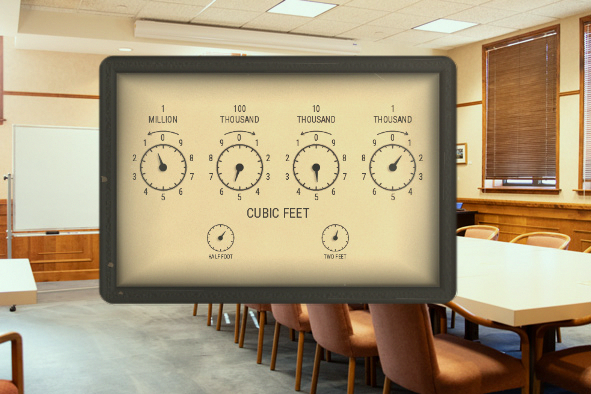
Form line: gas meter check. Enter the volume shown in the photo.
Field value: 55100 ft³
